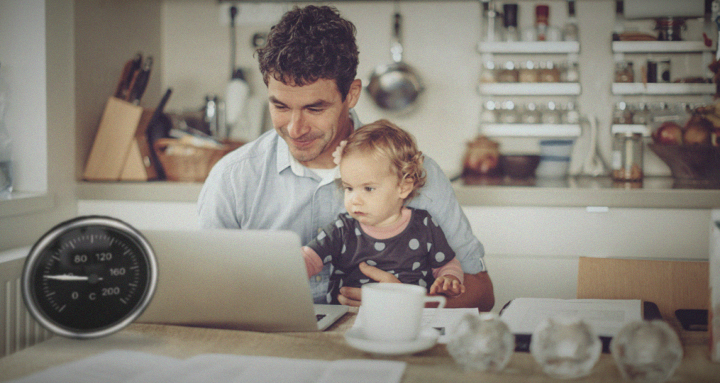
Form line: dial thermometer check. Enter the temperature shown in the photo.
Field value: 40 °C
